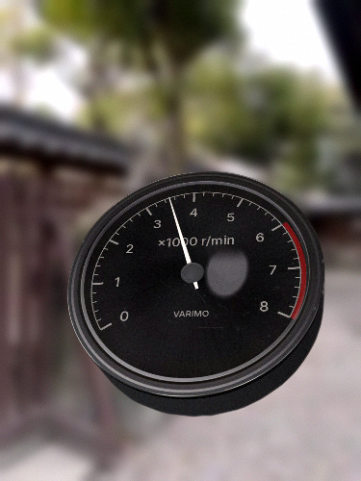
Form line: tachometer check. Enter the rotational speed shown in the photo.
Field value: 3500 rpm
